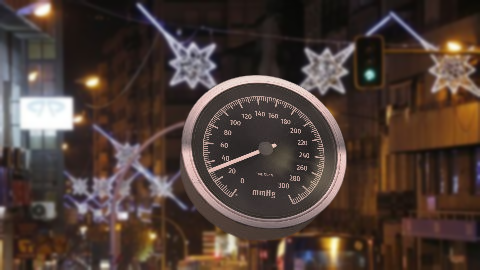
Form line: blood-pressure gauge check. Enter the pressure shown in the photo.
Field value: 30 mmHg
